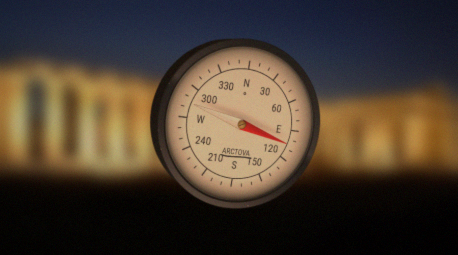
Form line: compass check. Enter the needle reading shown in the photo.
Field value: 105 °
